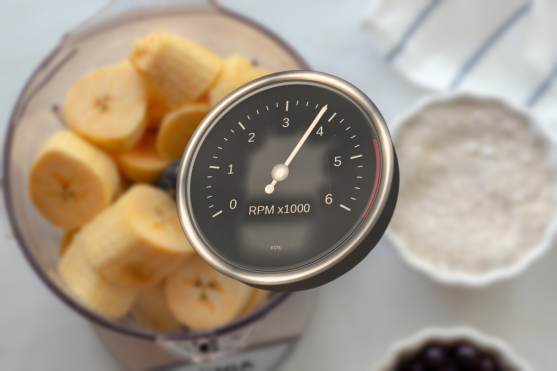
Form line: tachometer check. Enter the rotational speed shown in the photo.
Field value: 3800 rpm
